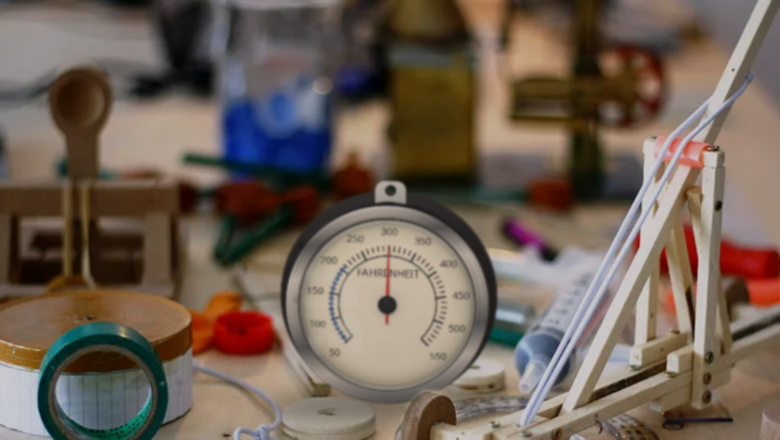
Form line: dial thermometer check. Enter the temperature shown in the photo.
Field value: 300 °F
